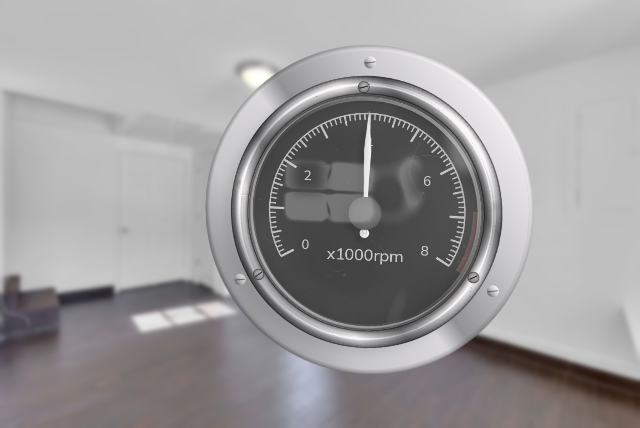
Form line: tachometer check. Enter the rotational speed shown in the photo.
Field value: 4000 rpm
